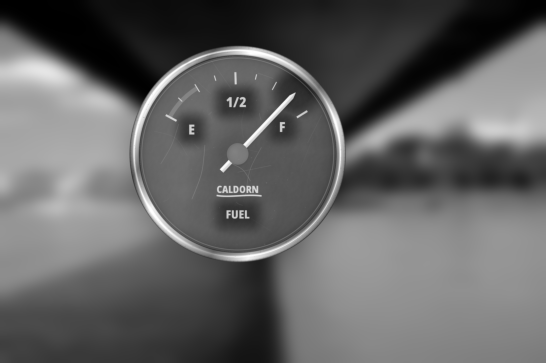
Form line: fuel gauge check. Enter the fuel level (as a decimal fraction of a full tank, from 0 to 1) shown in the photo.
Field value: 0.875
